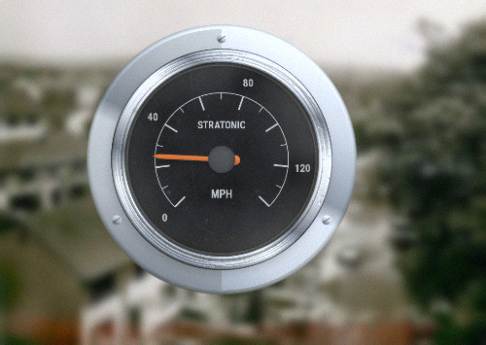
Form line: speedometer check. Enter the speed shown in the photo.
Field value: 25 mph
